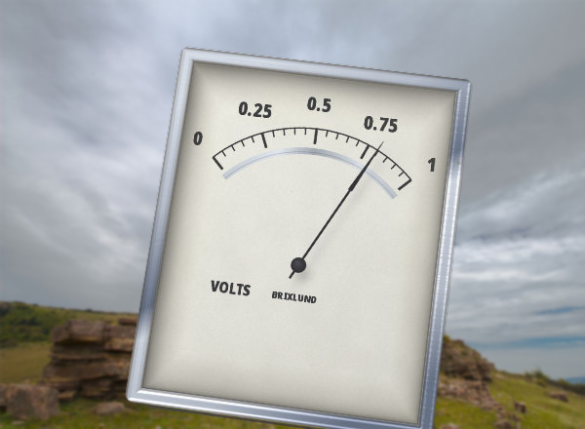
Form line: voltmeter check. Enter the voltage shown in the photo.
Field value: 0.8 V
